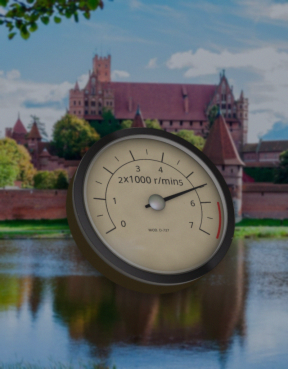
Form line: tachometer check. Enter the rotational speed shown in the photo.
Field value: 5500 rpm
